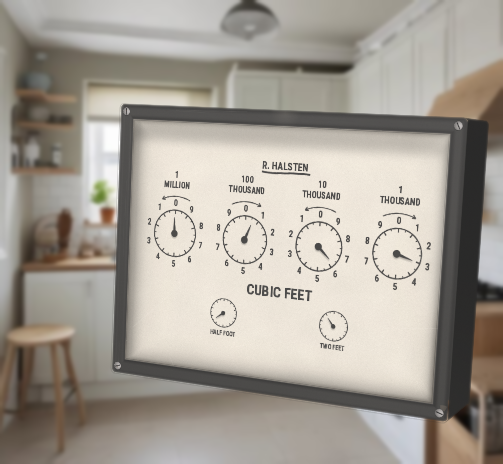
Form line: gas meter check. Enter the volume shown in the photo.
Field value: 6300 ft³
